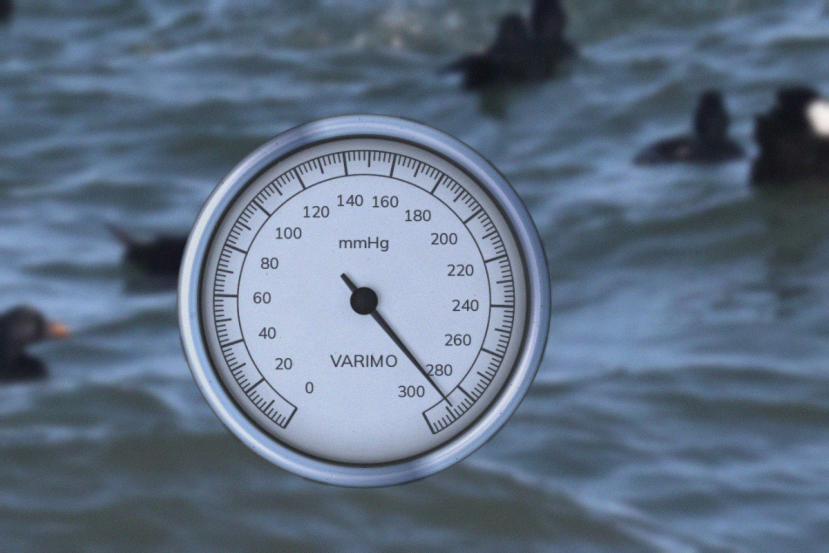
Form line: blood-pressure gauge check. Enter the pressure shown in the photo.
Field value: 288 mmHg
